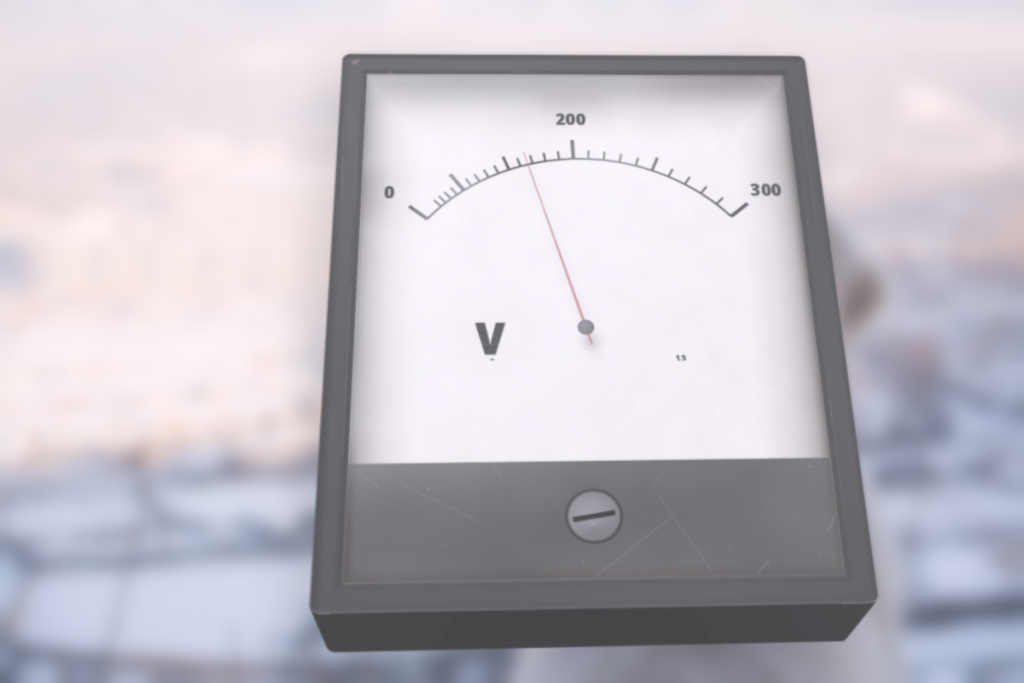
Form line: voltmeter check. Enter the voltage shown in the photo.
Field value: 165 V
